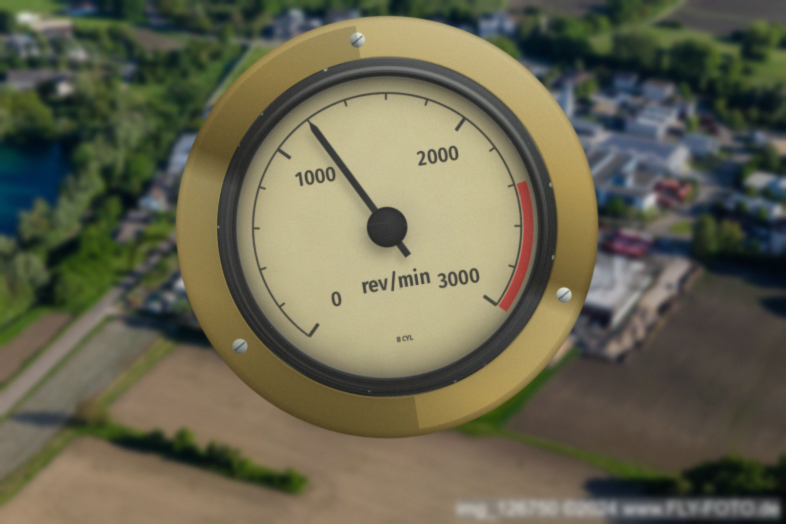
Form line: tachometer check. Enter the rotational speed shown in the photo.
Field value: 1200 rpm
